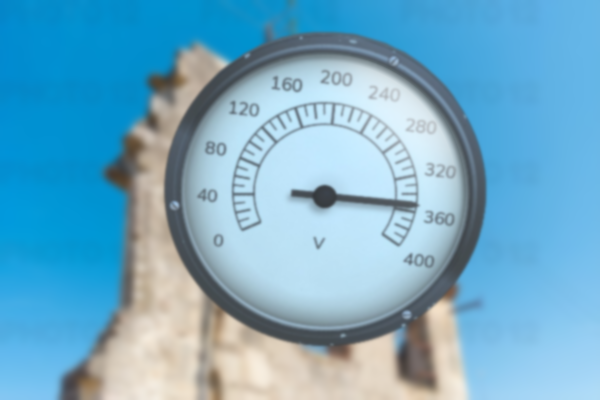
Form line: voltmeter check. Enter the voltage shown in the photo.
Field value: 350 V
